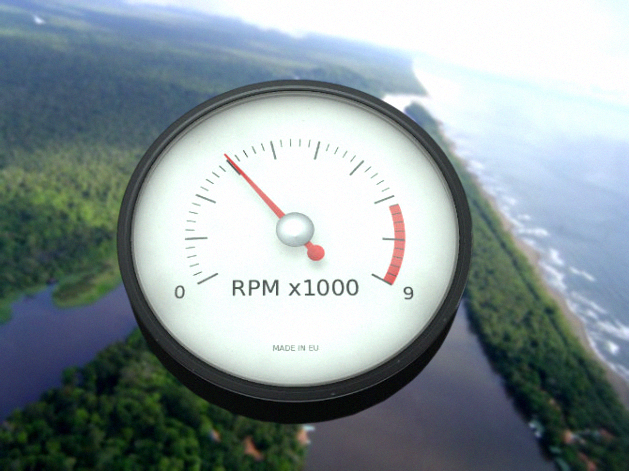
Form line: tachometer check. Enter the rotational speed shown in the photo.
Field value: 3000 rpm
